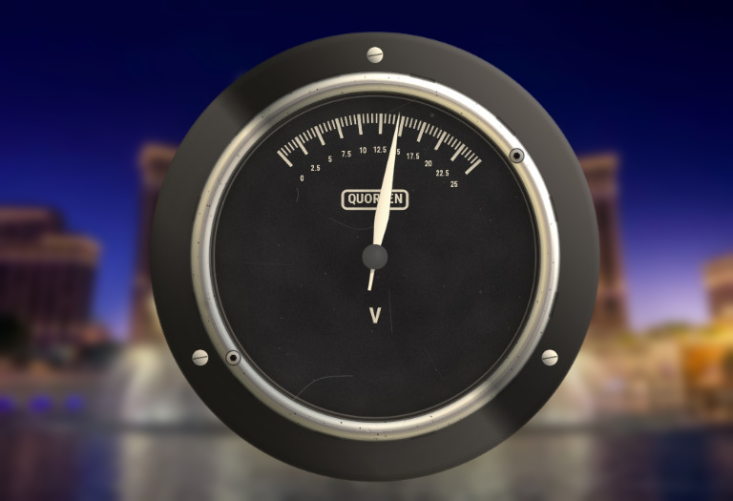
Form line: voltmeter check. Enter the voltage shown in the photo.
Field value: 14.5 V
